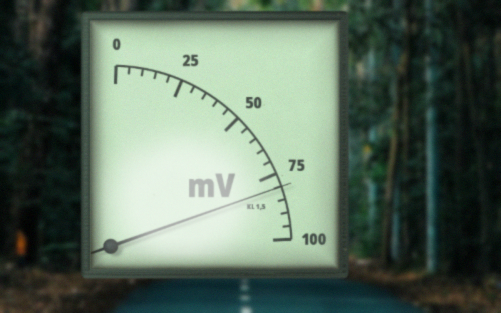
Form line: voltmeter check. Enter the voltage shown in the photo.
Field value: 80 mV
